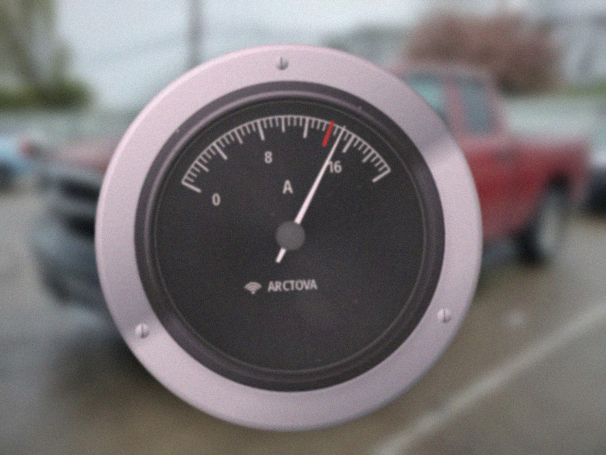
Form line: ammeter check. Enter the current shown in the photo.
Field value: 15 A
